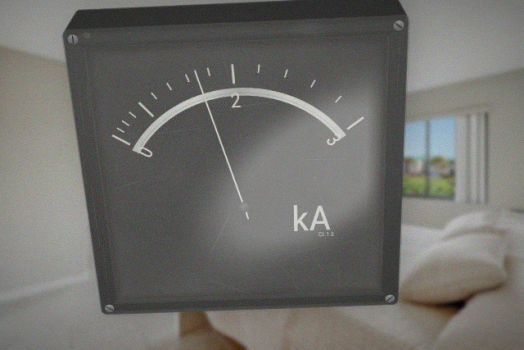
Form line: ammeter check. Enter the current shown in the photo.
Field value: 1.7 kA
